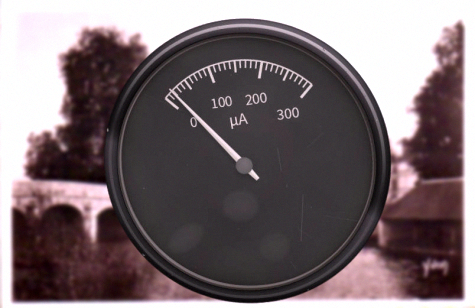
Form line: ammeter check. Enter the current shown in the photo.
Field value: 20 µA
